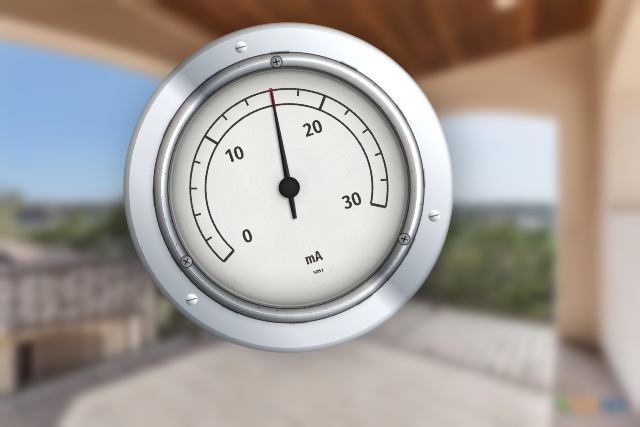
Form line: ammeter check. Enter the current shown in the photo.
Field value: 16 mA
